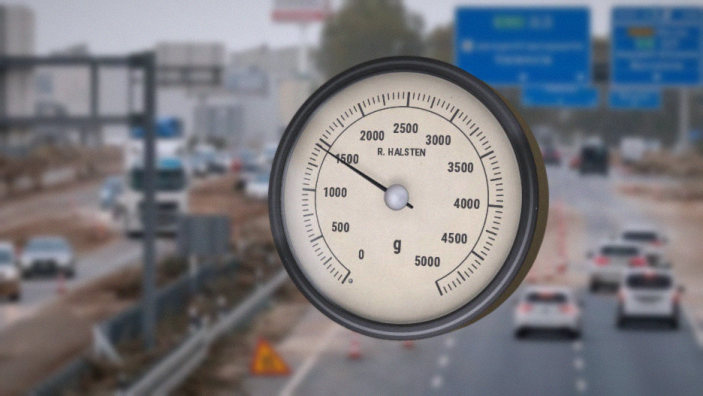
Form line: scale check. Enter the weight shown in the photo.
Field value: 1450 g
